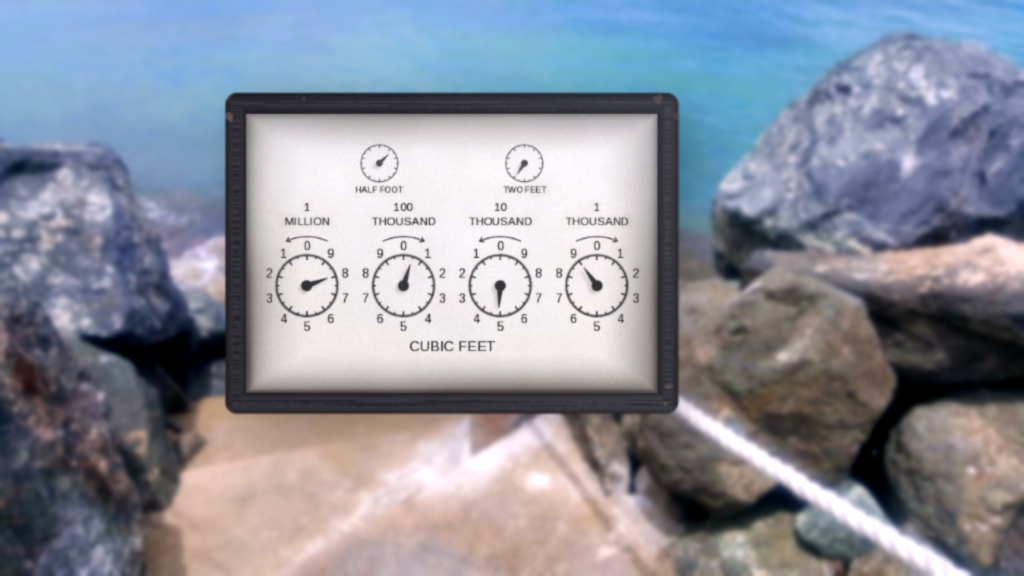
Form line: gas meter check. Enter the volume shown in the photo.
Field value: 804900 ft³
